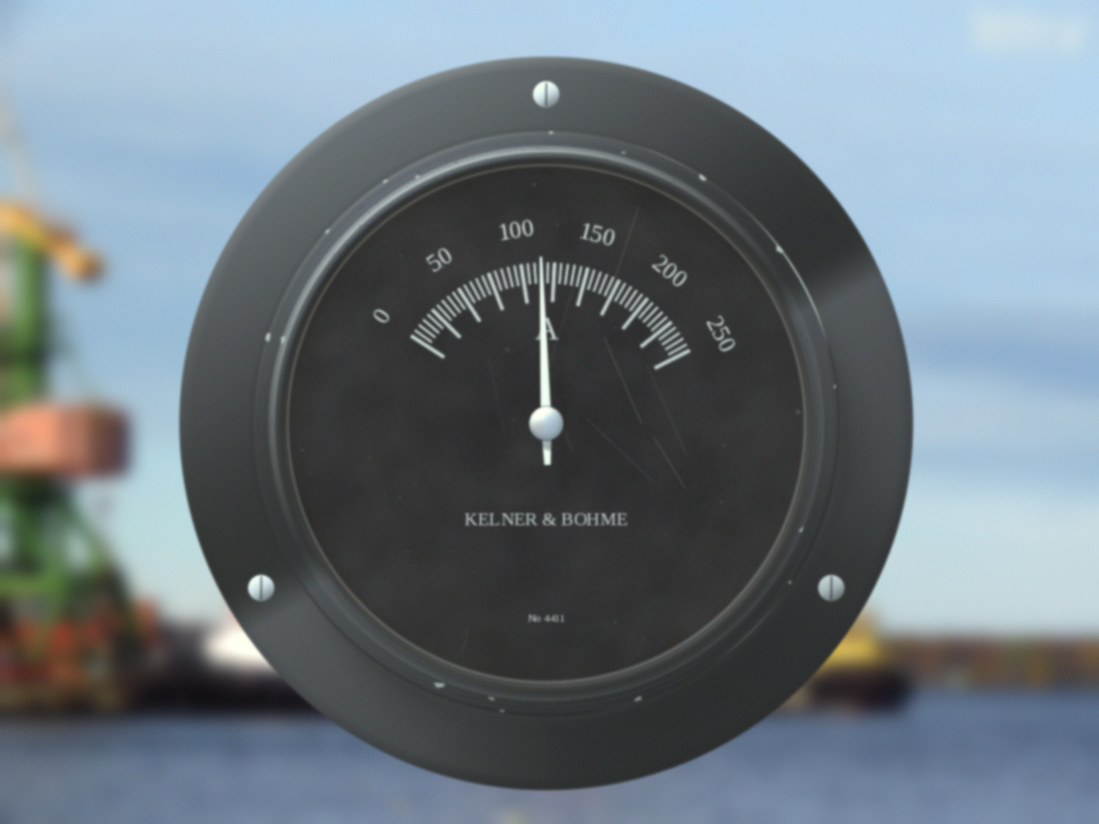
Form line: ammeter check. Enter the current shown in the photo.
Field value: 115 A
